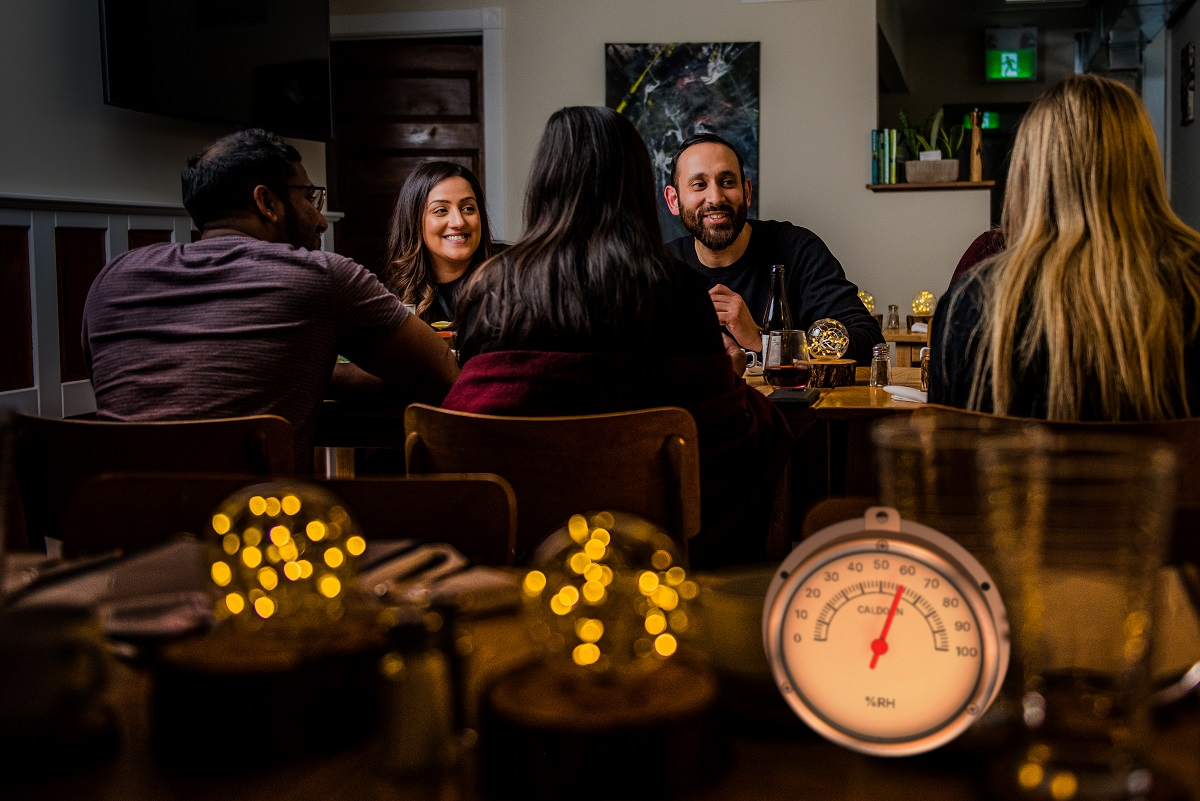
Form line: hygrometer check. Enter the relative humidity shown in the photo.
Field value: 60 %
